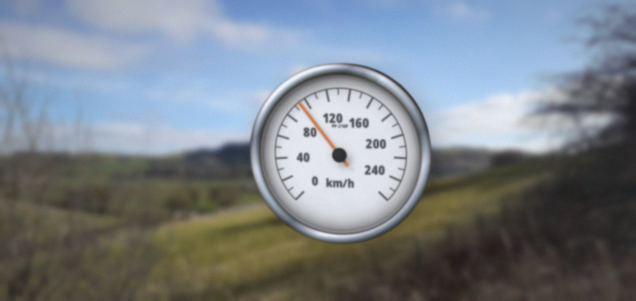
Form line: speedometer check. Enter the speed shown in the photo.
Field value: 95 km/h
